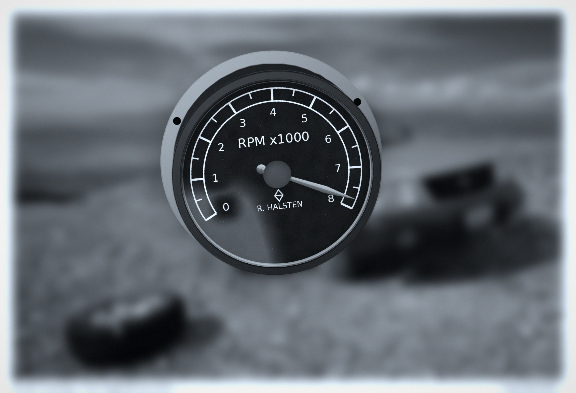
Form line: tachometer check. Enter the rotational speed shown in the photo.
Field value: 7750 rpm
